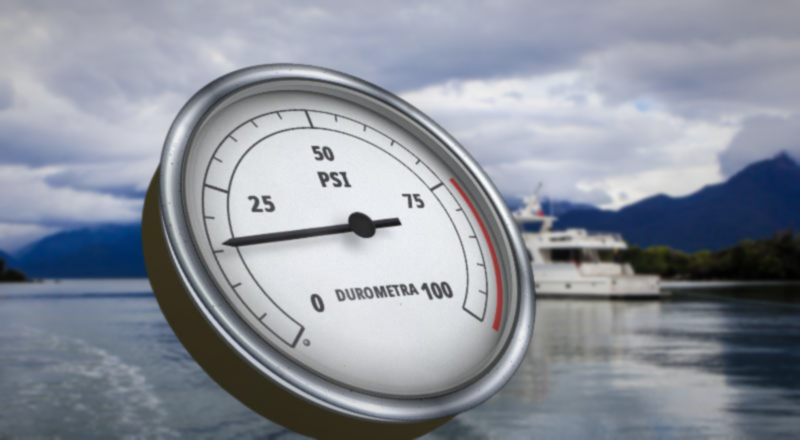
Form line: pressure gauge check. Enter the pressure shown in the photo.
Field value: 15 psi
